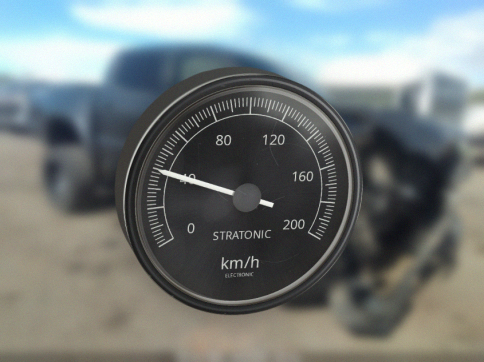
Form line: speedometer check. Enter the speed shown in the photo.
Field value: 40 km/h
